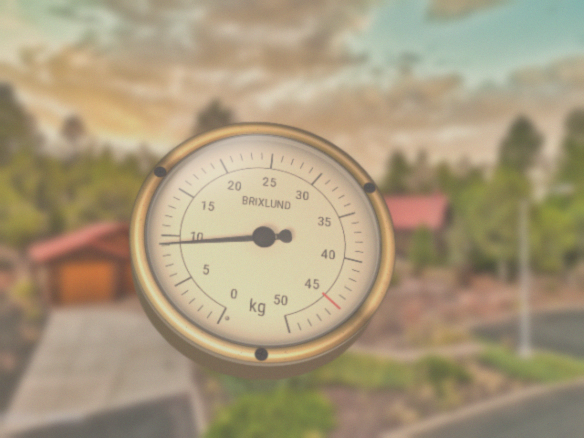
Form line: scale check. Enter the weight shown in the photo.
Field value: 9 kg
